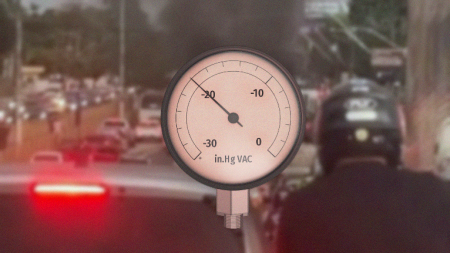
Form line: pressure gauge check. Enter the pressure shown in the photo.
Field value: -20 inHg
